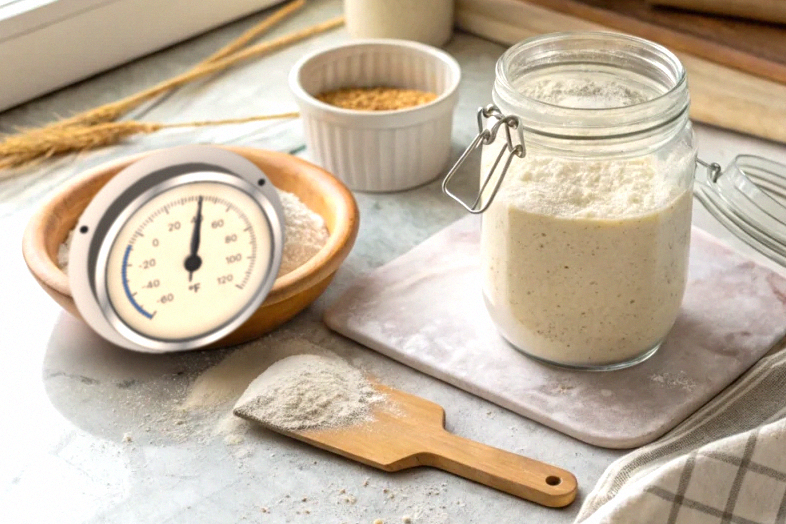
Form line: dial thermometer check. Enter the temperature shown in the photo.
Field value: 40 °F
